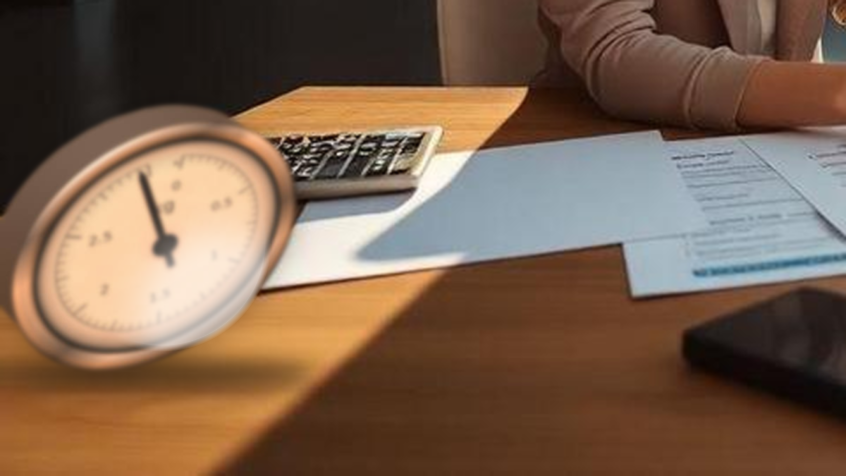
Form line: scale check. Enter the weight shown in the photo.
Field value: 2.95 kg
